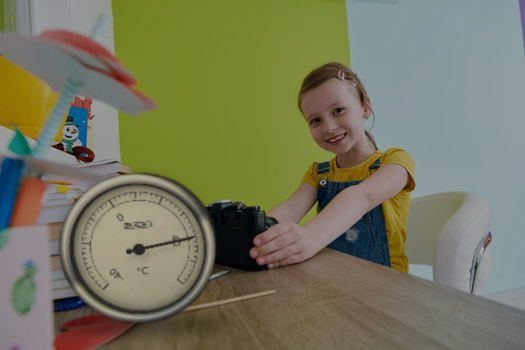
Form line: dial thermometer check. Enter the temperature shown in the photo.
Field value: 40 °C
